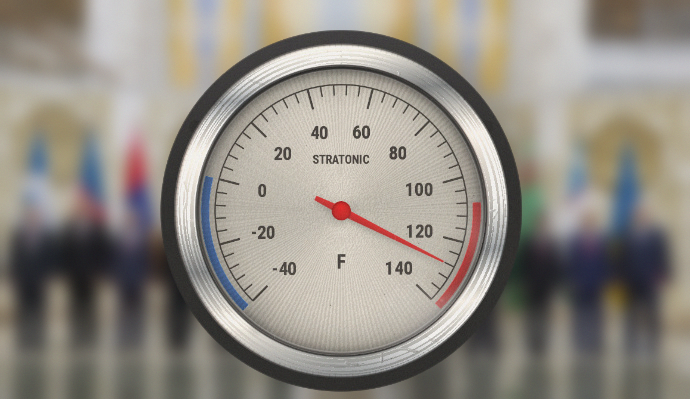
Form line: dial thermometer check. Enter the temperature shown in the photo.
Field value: 128 °F
